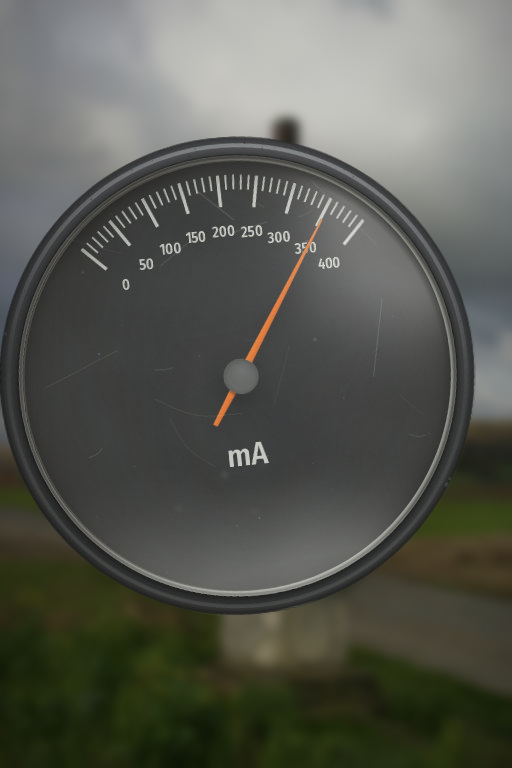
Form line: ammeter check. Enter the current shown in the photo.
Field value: 350 mA
